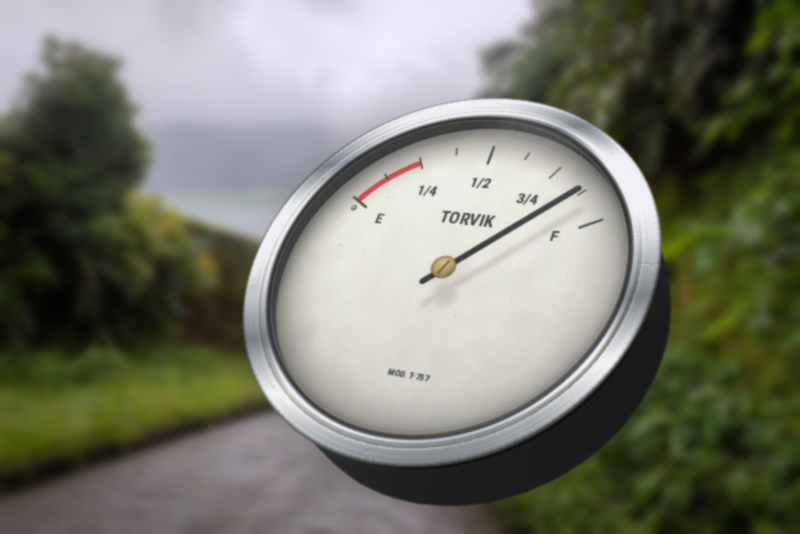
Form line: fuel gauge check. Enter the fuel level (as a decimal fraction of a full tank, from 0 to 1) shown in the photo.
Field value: 0.875
